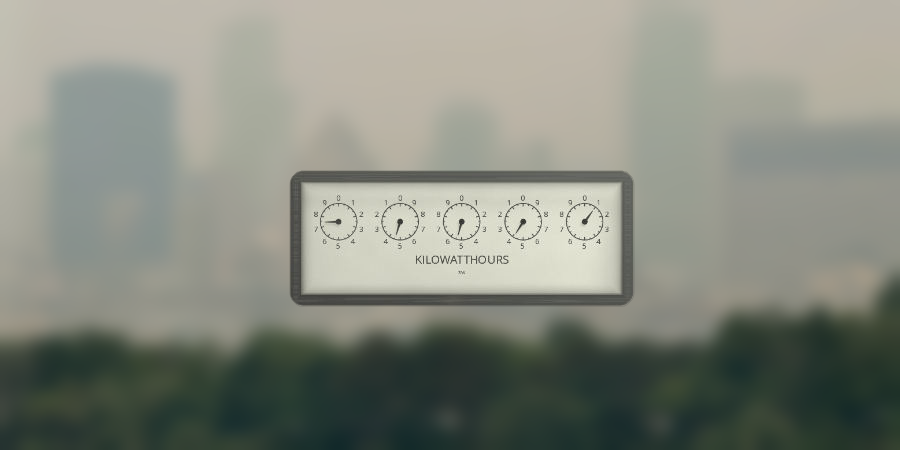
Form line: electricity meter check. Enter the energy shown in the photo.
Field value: 74541 kWh
